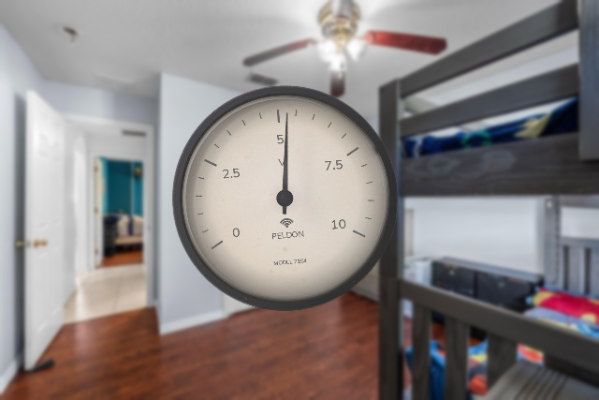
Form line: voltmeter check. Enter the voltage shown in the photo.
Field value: 5.25 V
